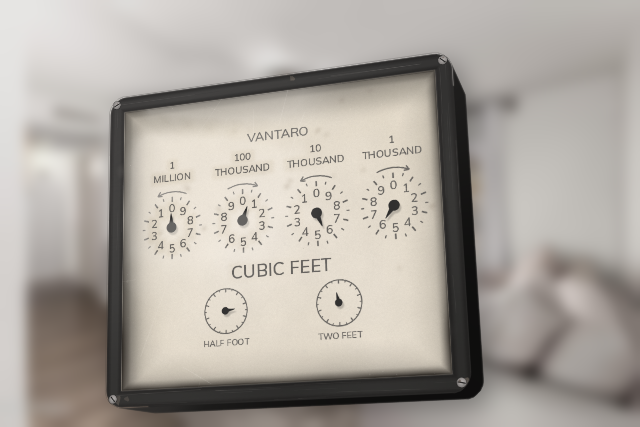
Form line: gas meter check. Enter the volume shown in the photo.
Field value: 5600 ft³
